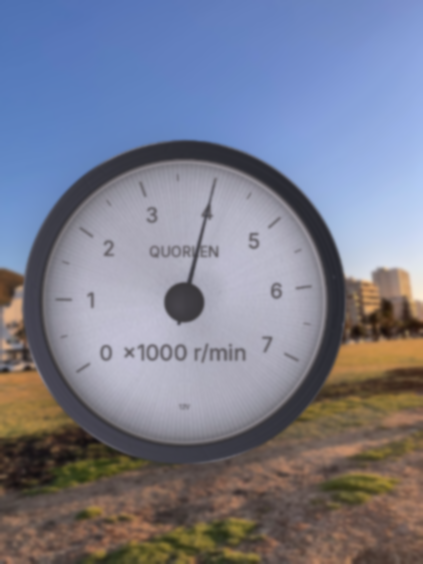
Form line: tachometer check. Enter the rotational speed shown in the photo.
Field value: 4000 rpm
